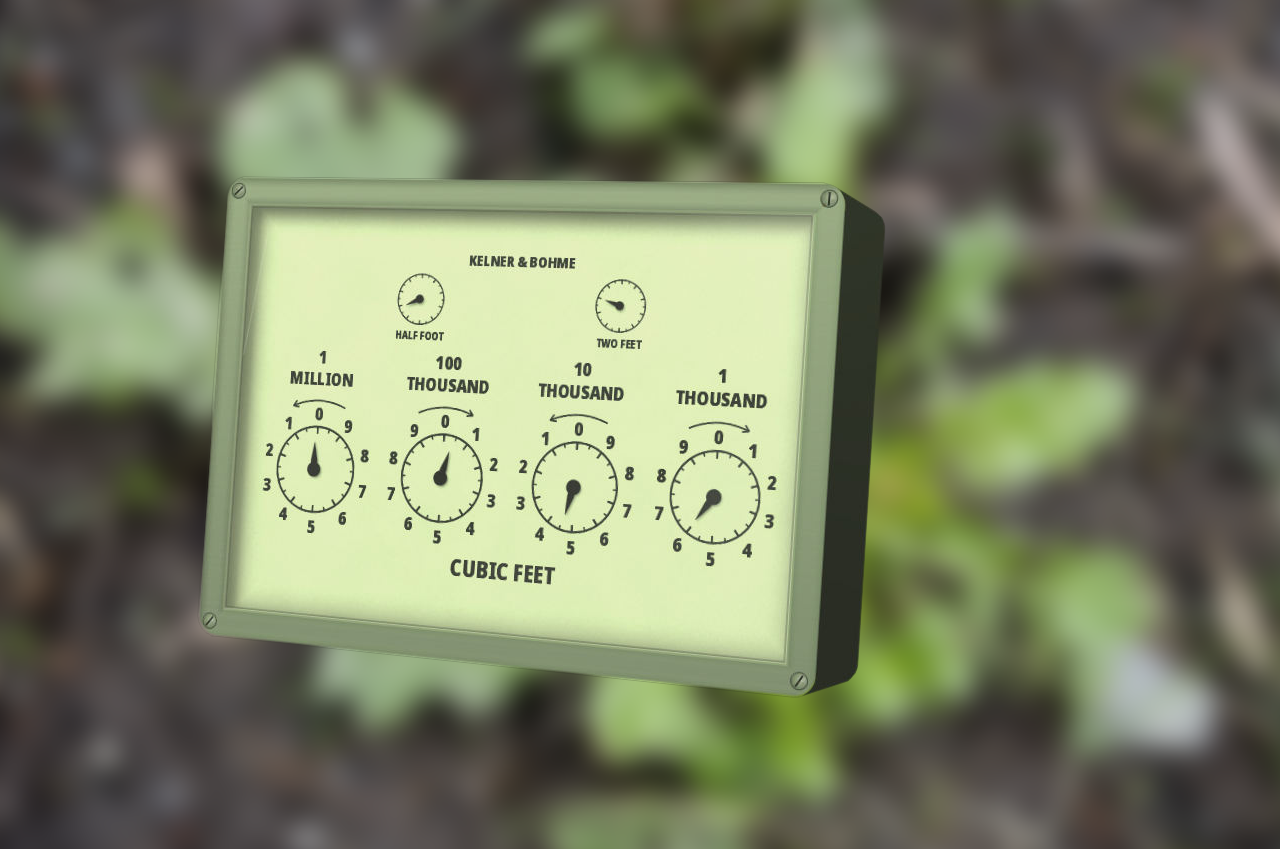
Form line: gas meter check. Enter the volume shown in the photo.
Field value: 4600 ft³
